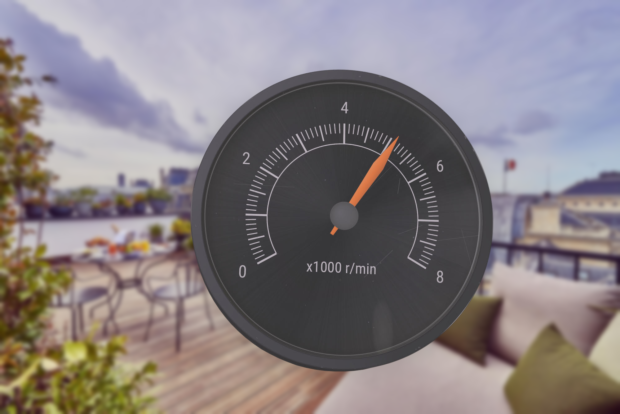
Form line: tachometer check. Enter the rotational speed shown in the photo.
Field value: 5100 rpm
